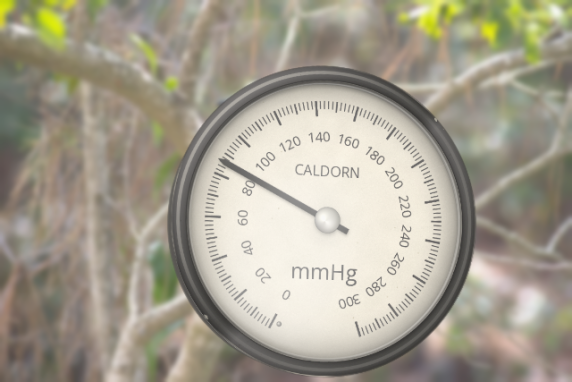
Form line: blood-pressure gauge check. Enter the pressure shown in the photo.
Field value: 86 mmHg
